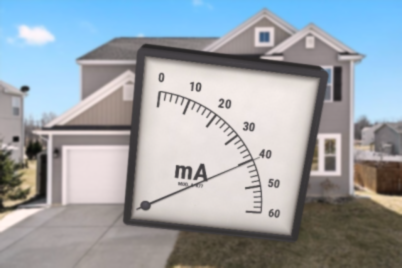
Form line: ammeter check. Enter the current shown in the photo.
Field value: 40 mA
